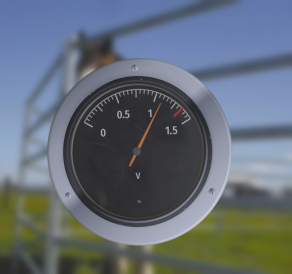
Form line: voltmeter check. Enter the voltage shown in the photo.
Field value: 1.1 V
